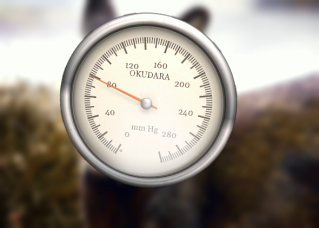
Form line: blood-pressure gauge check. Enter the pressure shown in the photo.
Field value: 80 mmHg
